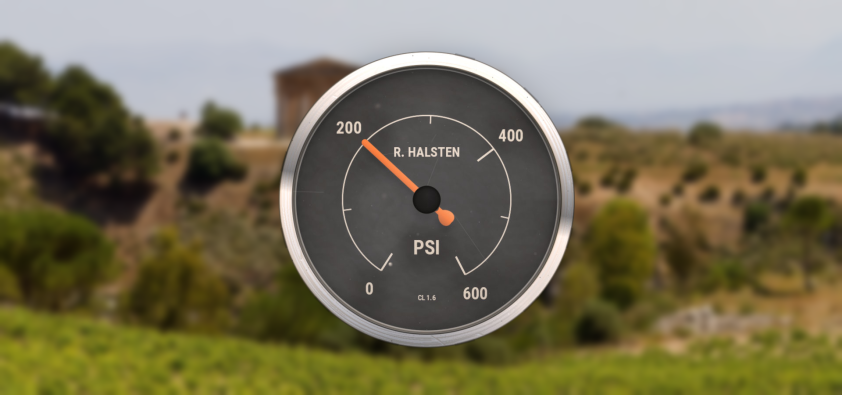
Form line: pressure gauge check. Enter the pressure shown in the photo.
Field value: 200 psi
